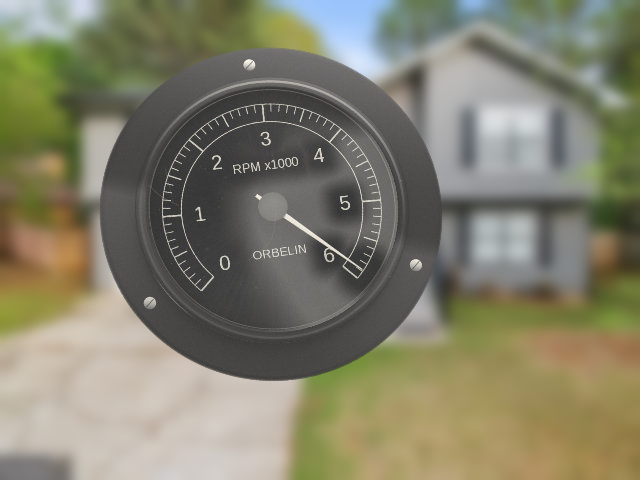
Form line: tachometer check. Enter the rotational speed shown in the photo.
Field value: 5900 rpm
